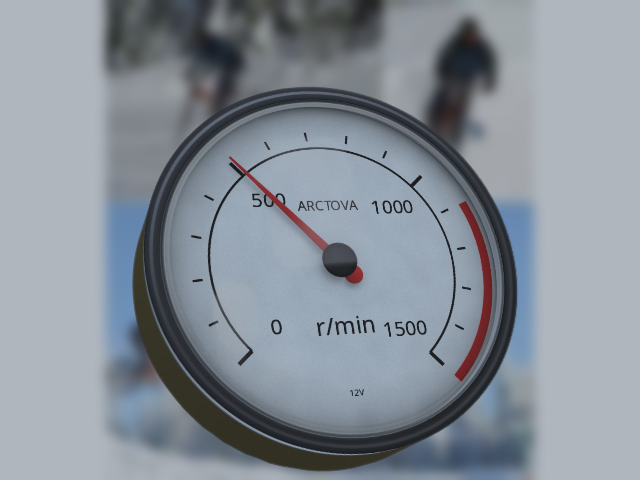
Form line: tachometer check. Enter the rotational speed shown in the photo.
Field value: 500 rpm
